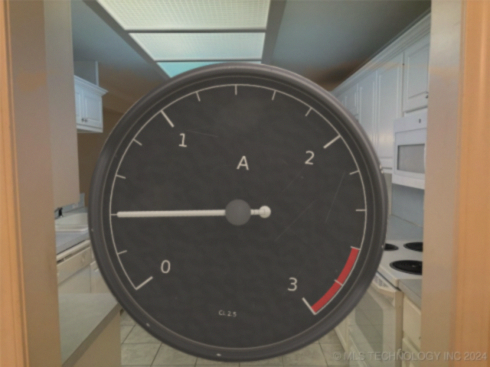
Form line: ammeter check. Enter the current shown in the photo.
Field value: 0.4 A
